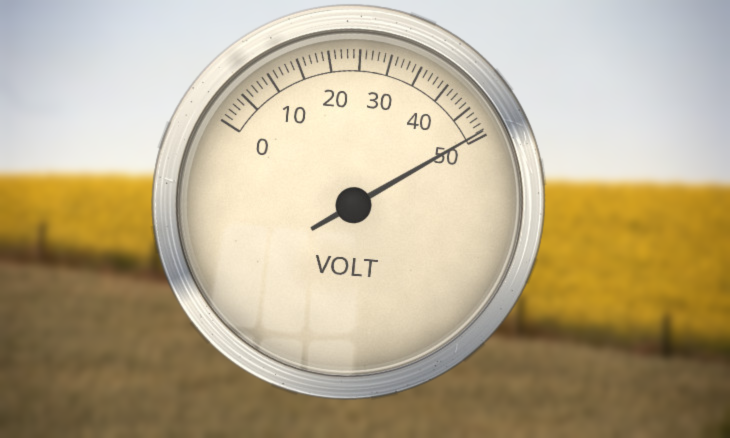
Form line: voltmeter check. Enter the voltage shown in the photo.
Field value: 49 V
